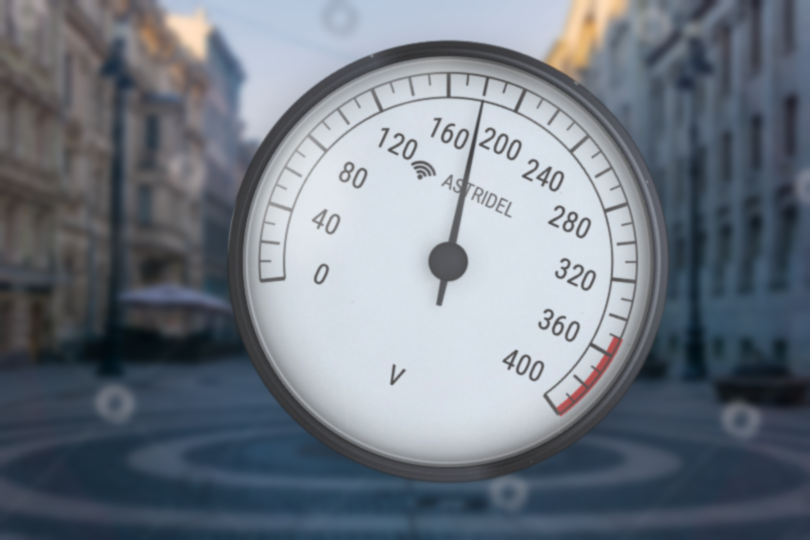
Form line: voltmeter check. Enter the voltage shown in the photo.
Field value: 180 V
